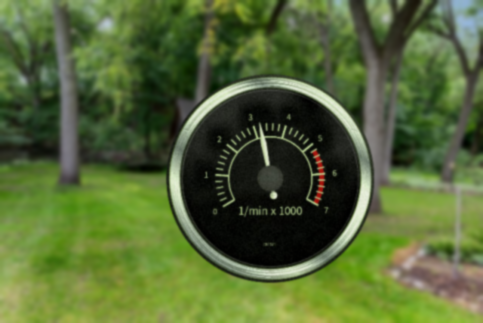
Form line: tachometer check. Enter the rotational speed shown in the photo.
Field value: 3200 rpm
